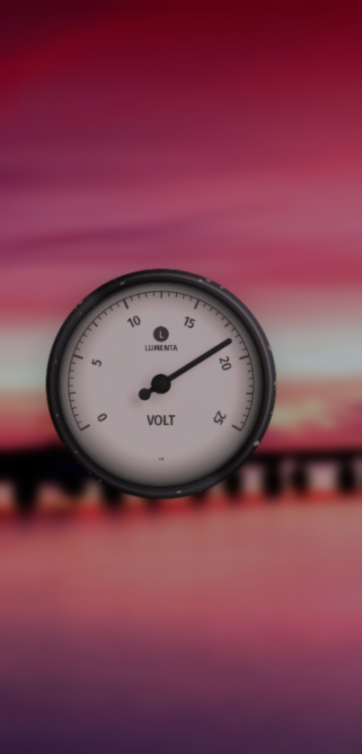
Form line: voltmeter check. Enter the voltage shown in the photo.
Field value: 18.5 V
